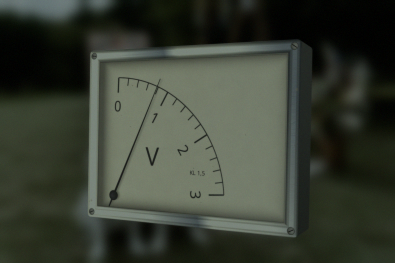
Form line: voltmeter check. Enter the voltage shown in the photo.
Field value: 0.8 V
